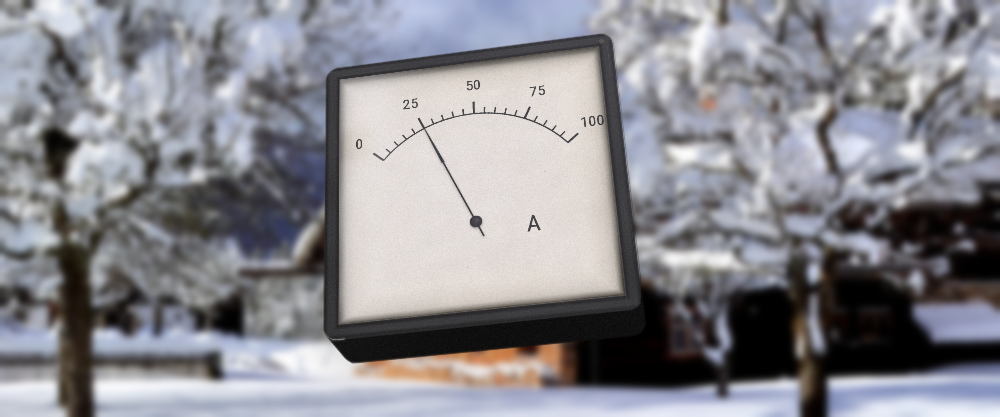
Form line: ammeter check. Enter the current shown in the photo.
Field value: 25 A
